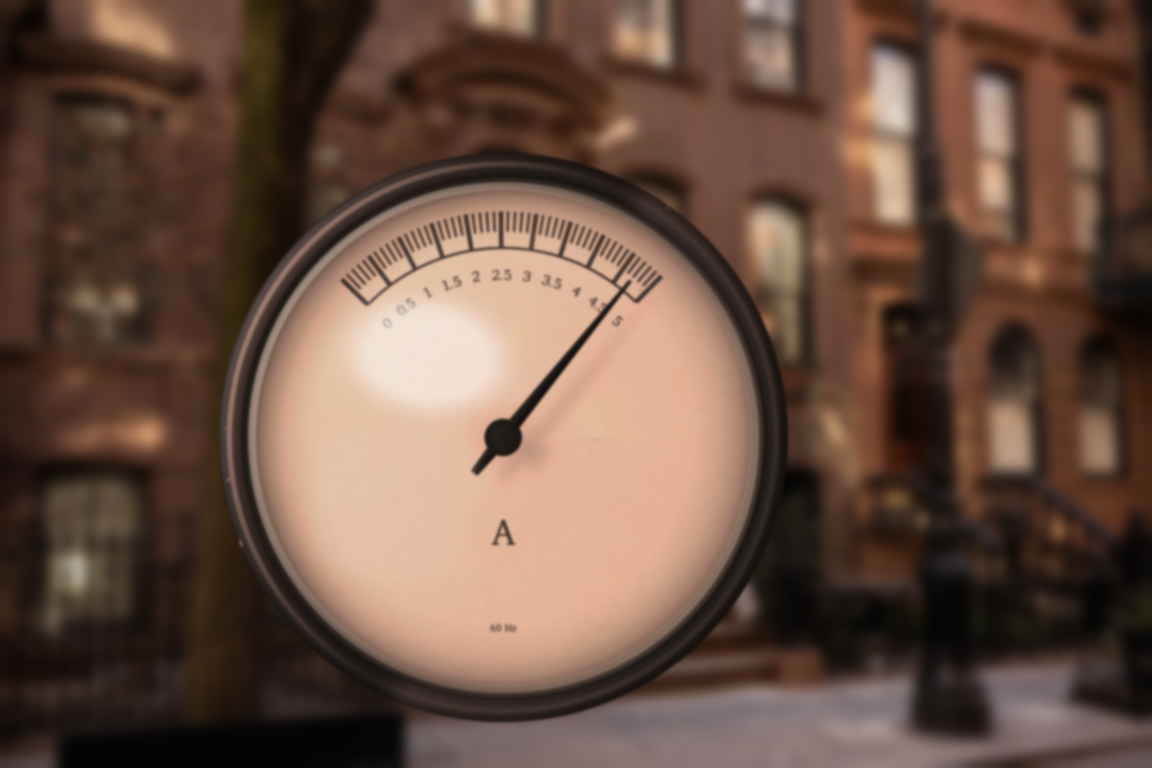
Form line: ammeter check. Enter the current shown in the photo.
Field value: 4.7 A
